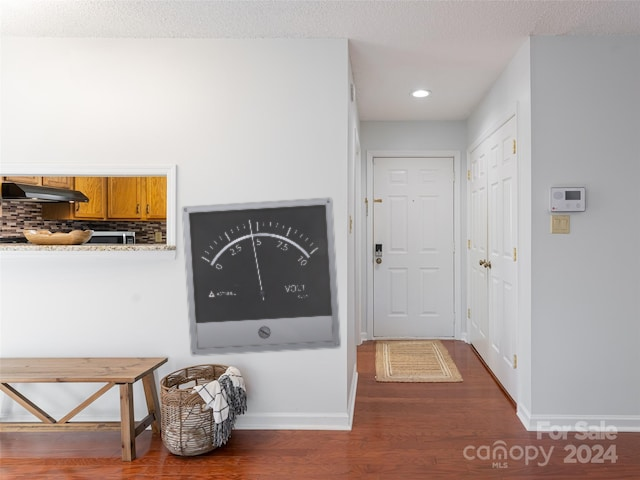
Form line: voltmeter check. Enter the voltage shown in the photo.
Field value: 4.5 V
